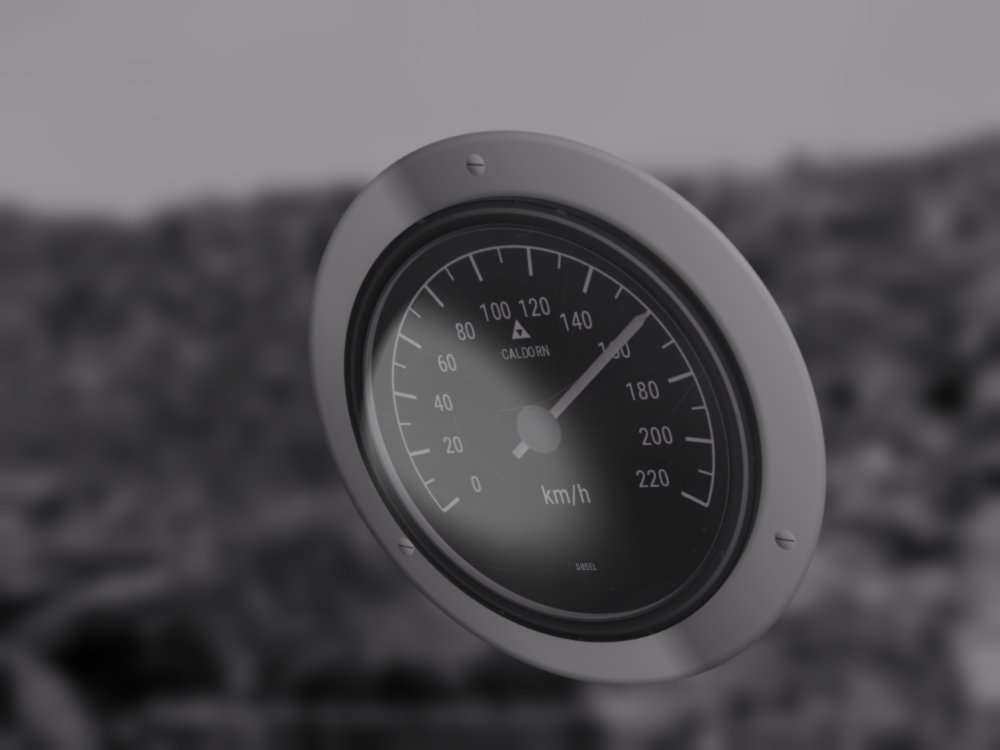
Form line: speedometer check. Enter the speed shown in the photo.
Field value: 160 km/h
